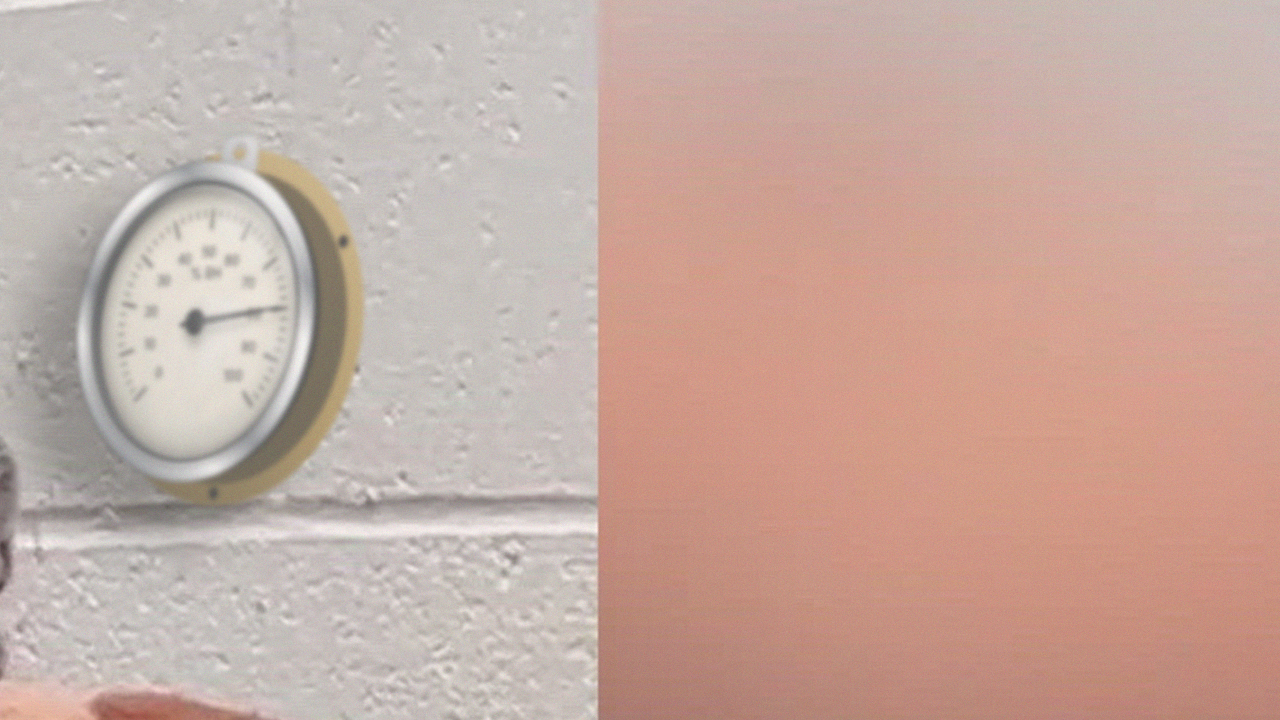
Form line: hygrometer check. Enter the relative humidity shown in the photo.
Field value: 80 %
